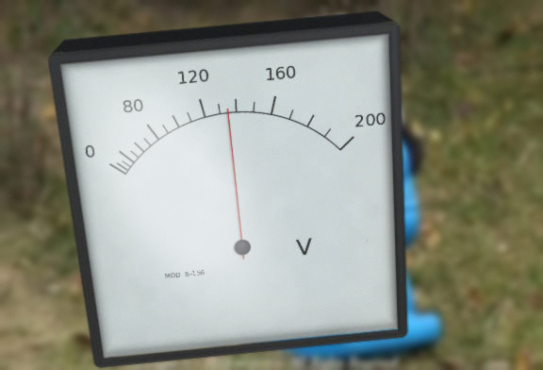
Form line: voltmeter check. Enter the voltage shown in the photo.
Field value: 135 V
